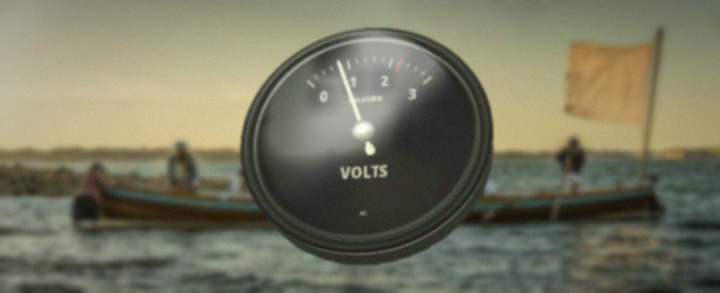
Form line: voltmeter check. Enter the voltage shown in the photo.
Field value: 0.8 V
